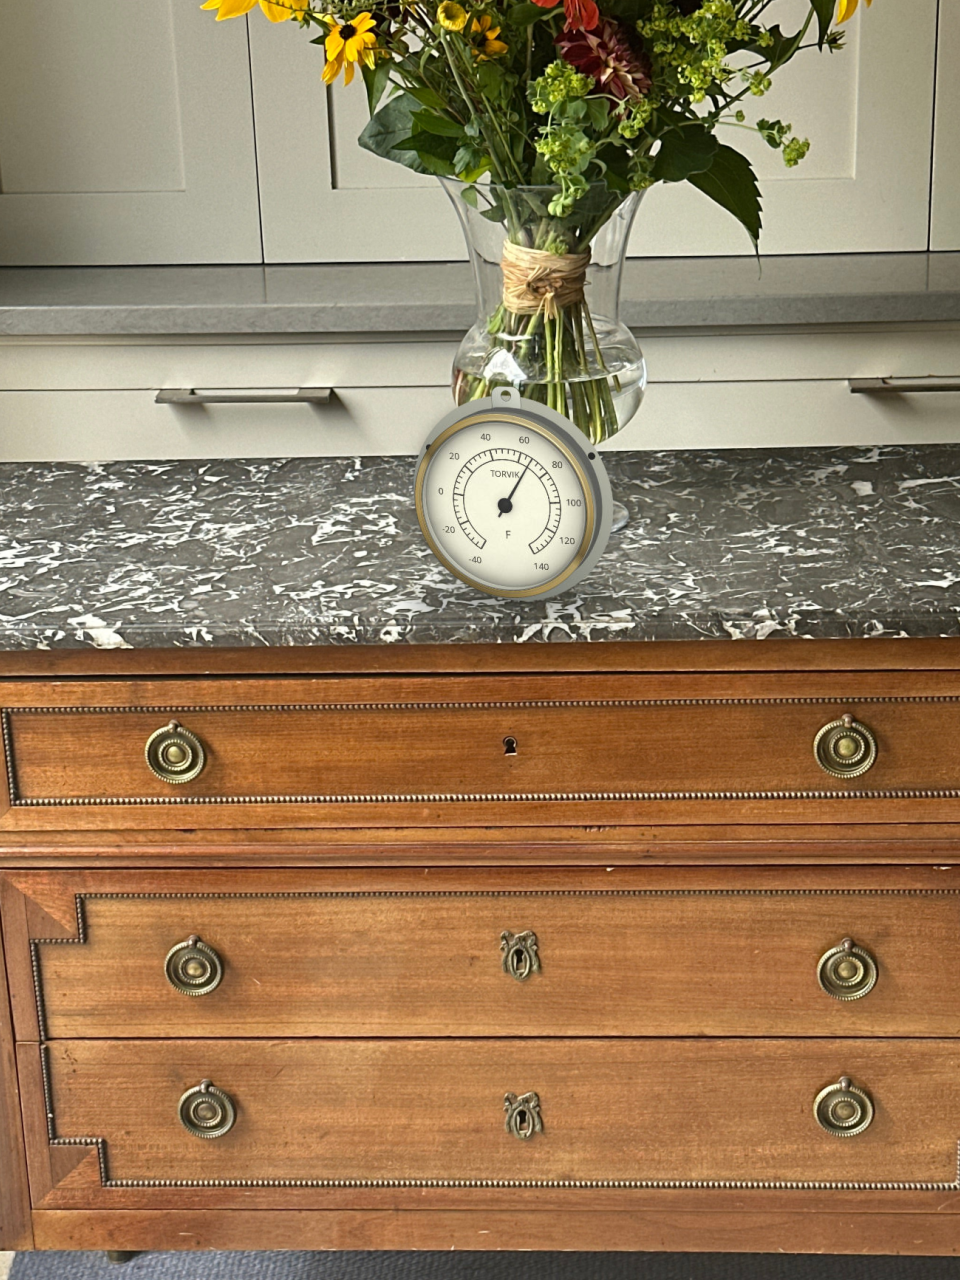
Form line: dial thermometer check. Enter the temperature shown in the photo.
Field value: 68 °F
